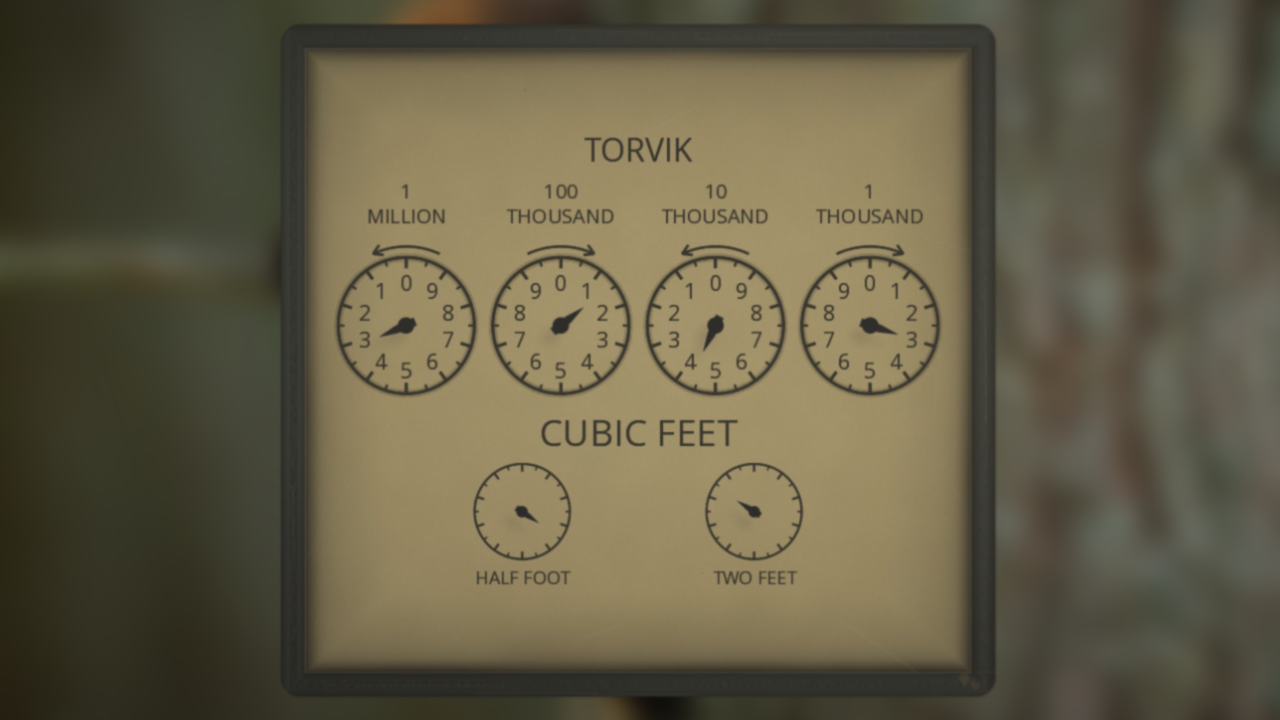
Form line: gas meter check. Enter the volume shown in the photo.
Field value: 314300 ft³
